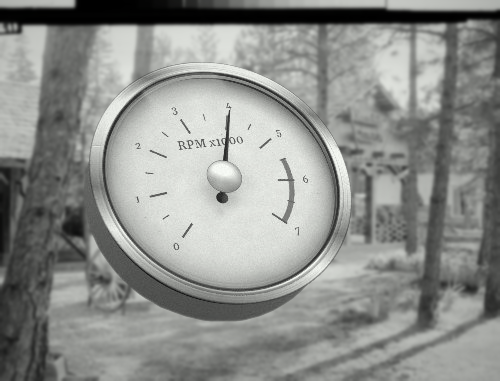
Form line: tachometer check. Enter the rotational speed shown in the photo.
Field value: 4000 rpm
